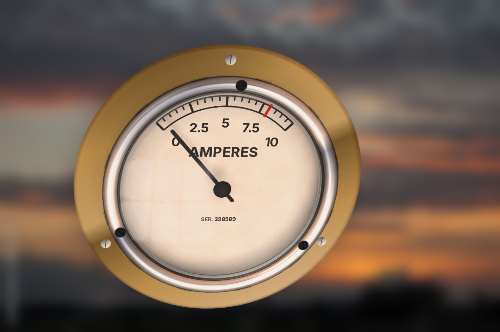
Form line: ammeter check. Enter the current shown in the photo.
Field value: 0.5 A
